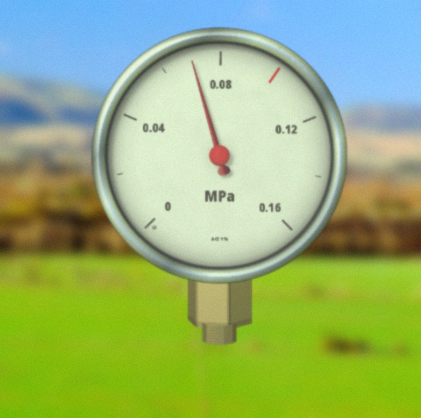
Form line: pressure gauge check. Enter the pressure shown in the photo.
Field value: 0.07 MPa
